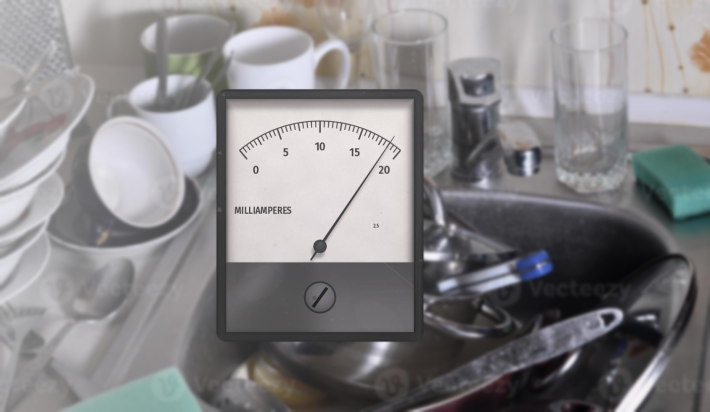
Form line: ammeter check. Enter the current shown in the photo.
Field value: 18.5 mA
